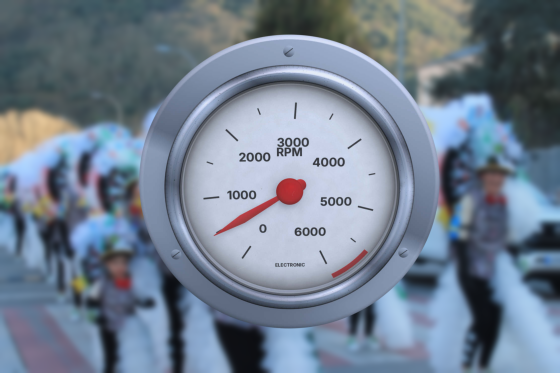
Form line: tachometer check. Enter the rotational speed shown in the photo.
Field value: 500 rpm
